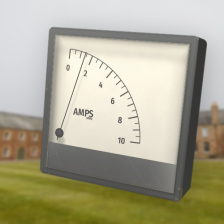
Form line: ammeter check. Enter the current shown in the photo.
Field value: 1.5 A
